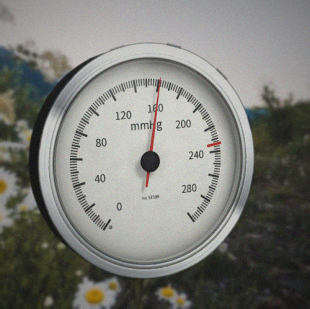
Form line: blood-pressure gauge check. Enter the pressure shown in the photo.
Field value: 160 mmHg
